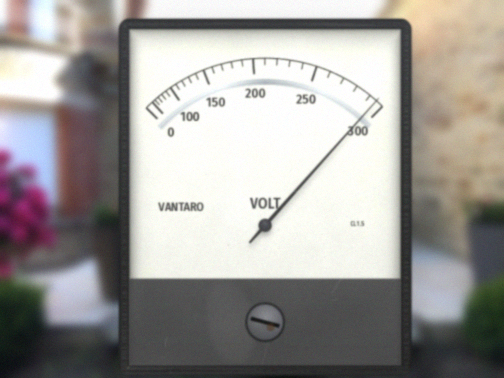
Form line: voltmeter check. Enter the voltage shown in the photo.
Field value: 295 V
